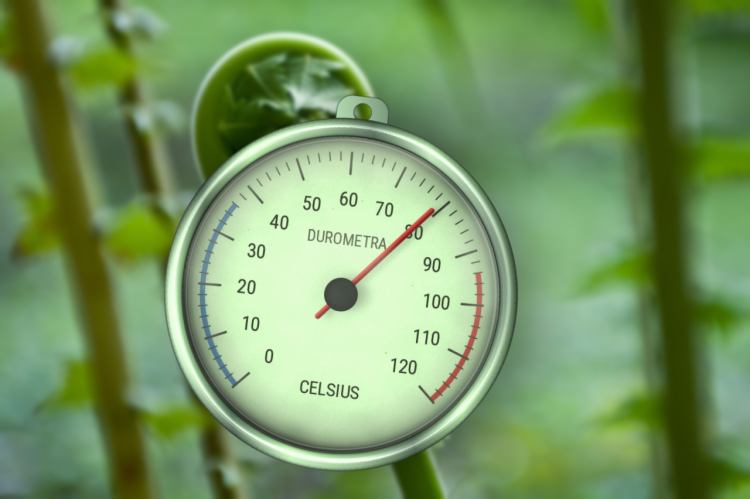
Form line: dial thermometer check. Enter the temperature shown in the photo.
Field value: 79 °C
